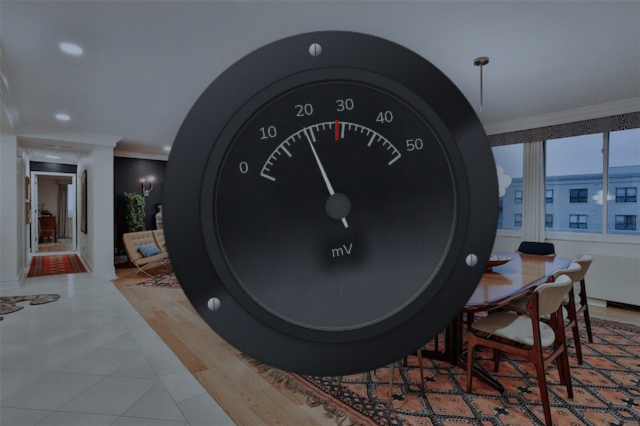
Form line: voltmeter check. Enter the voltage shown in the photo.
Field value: 18 mV
